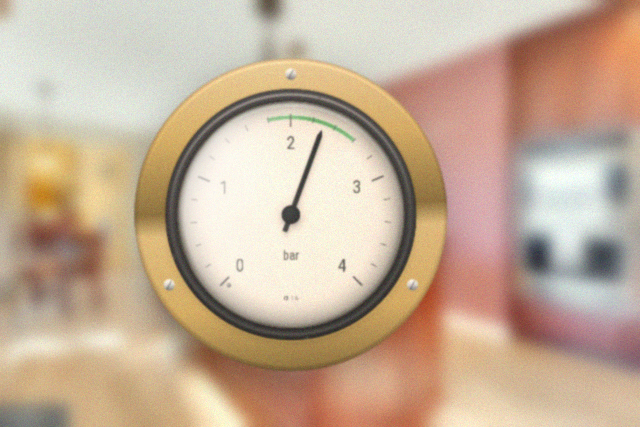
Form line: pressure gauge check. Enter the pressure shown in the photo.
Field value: 2.3 bar
